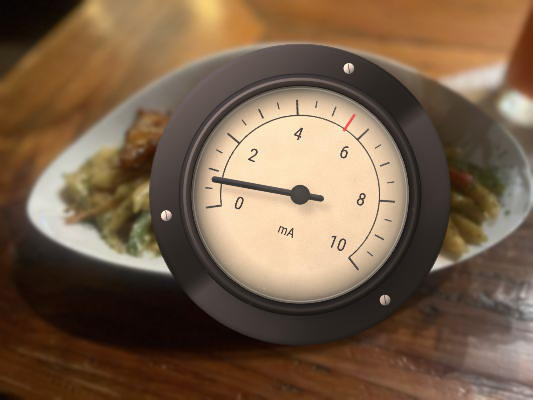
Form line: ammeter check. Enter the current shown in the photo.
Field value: 0.75 mA
